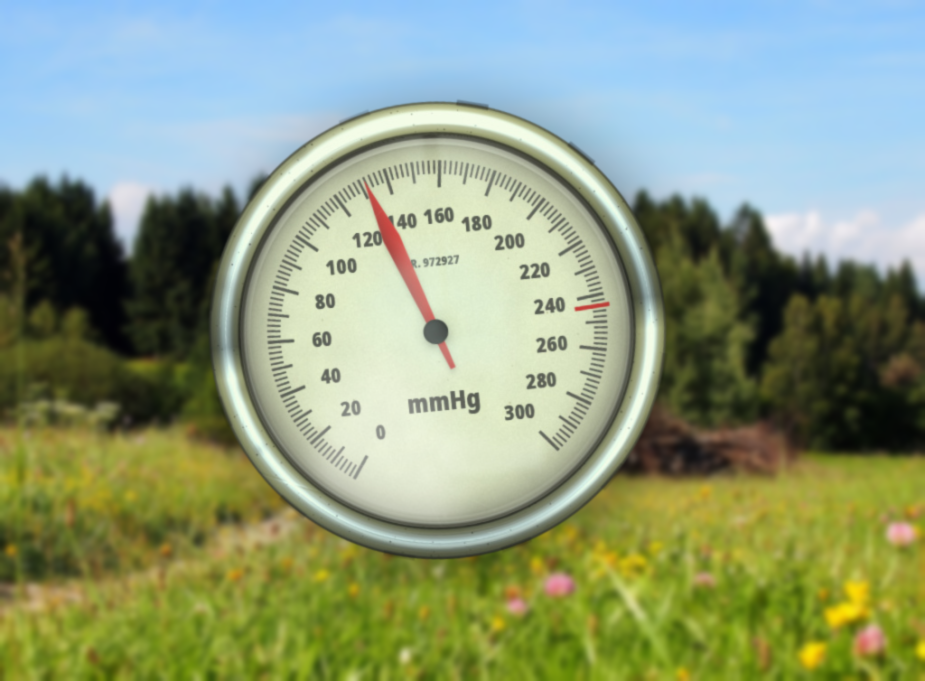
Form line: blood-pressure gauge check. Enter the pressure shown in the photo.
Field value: 132 mmHg
